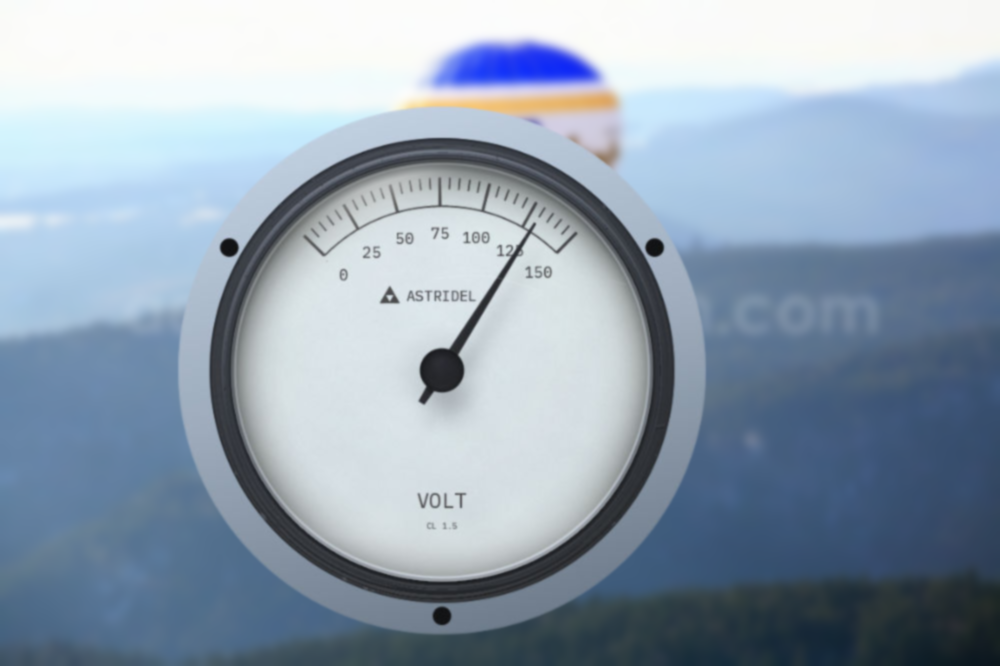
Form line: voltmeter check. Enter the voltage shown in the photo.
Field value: 130 V
